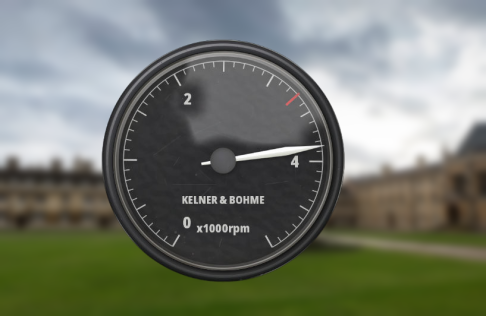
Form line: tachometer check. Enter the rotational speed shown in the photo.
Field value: 3850 rpm
